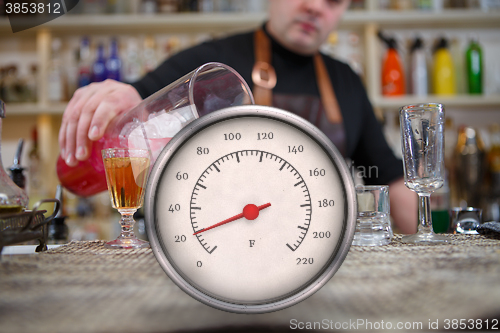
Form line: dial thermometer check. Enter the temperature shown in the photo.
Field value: 20 °F
